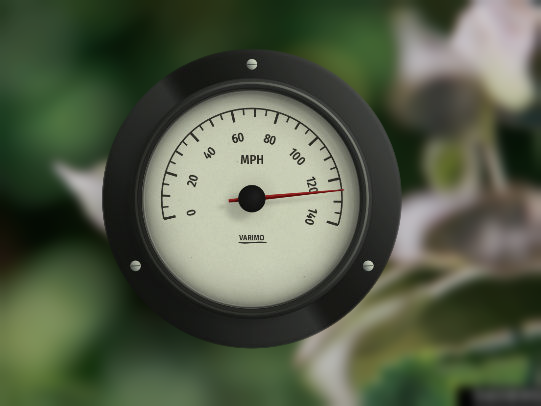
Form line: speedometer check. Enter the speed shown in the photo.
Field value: 125 mph
